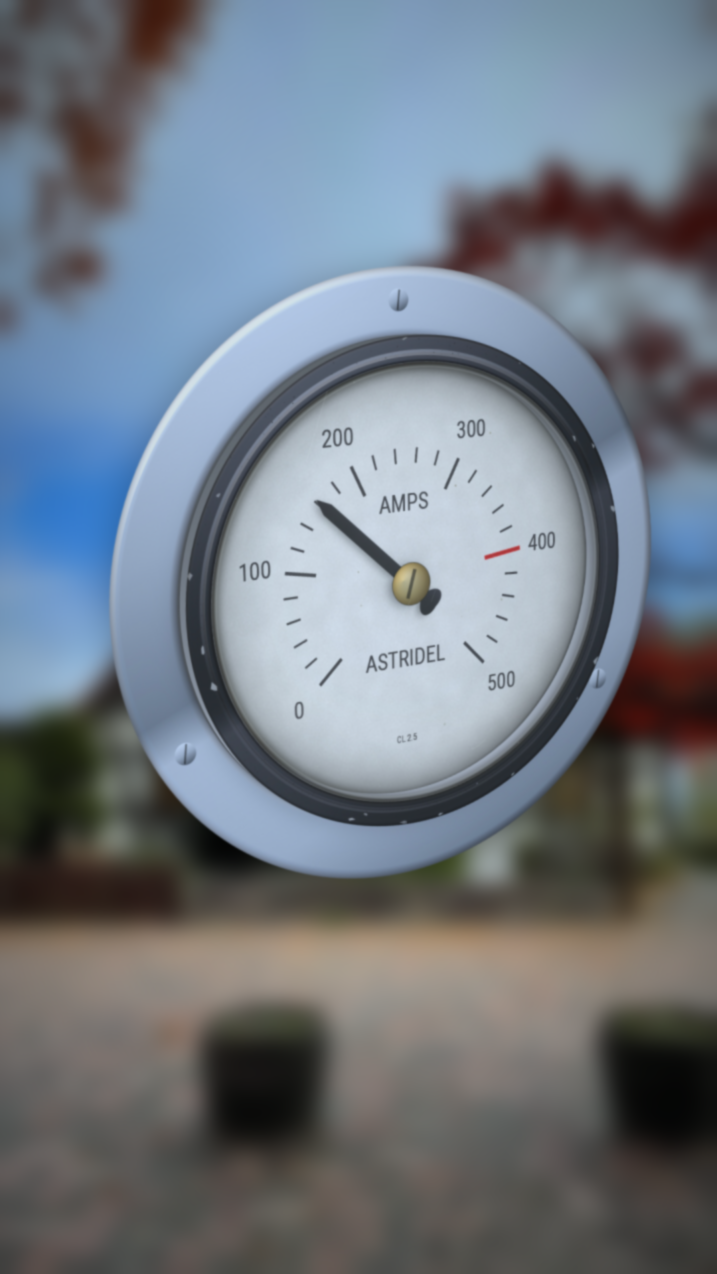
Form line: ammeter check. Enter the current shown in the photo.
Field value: 160 A
